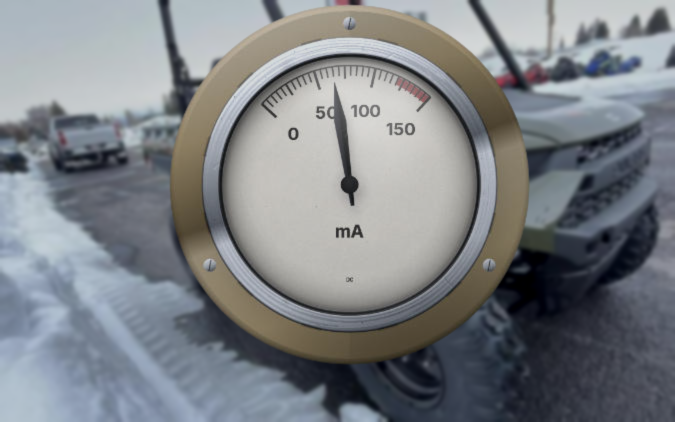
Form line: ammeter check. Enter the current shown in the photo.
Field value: 65 mA
